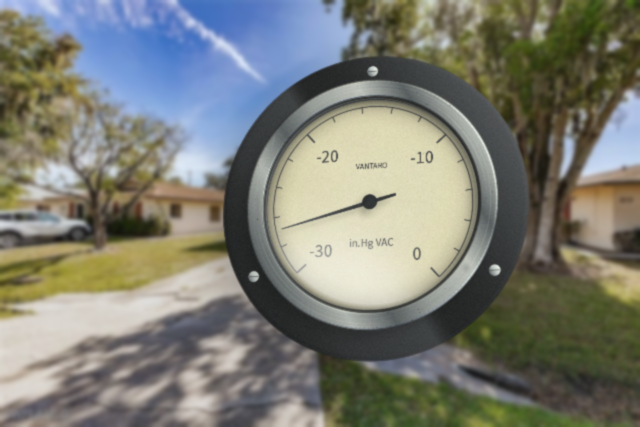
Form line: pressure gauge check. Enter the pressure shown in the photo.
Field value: -27 inHg
